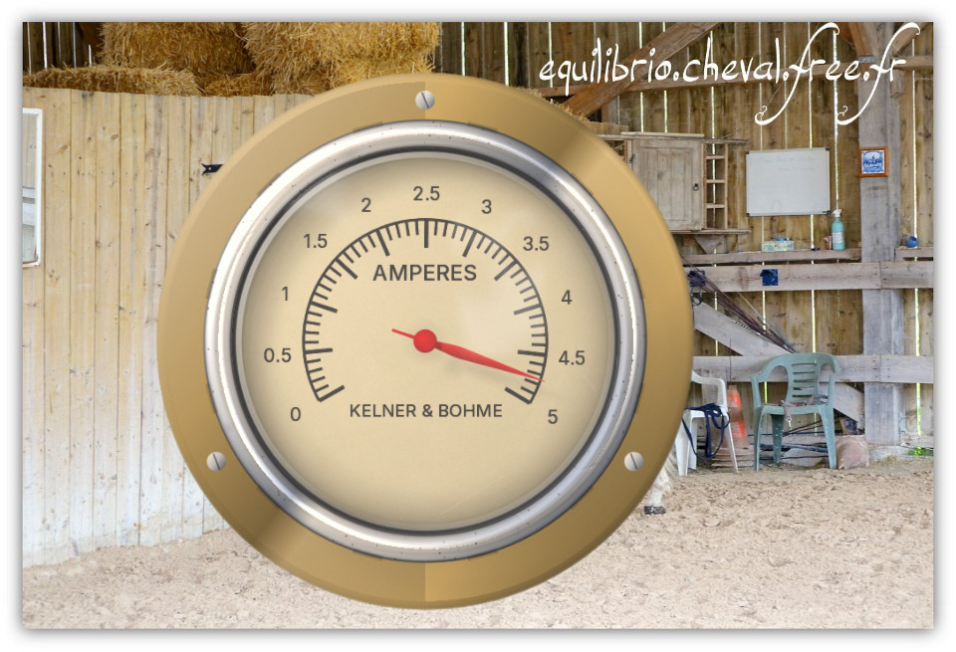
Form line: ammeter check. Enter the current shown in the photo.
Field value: 4.75 A
